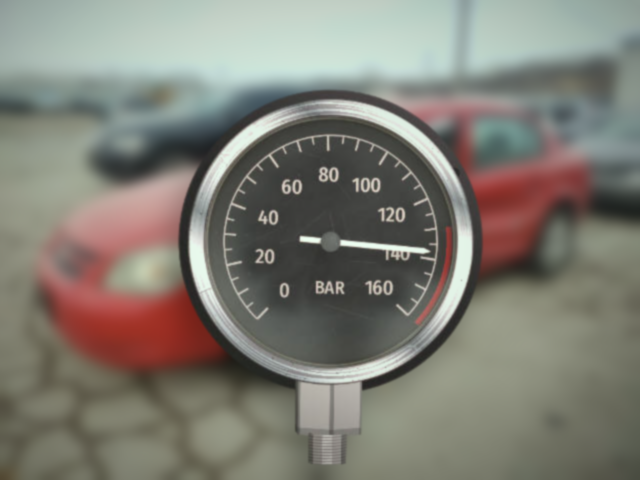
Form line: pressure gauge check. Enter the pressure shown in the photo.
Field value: 137.5 bar
